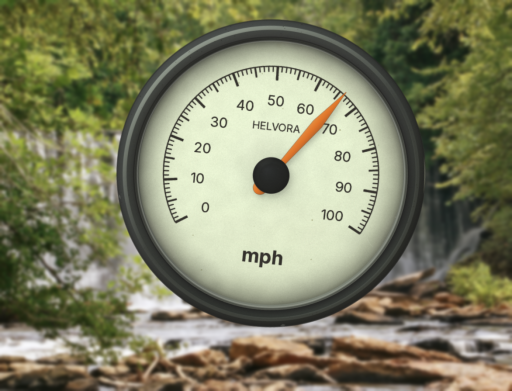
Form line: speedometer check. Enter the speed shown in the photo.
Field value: 66 mph
